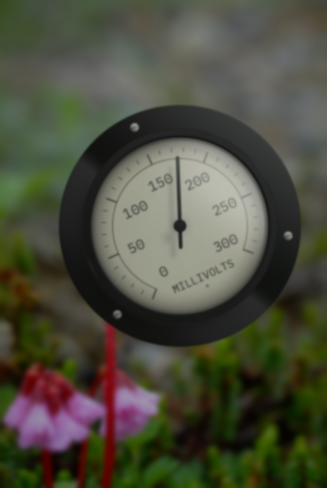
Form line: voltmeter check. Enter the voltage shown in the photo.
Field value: 175 mV
